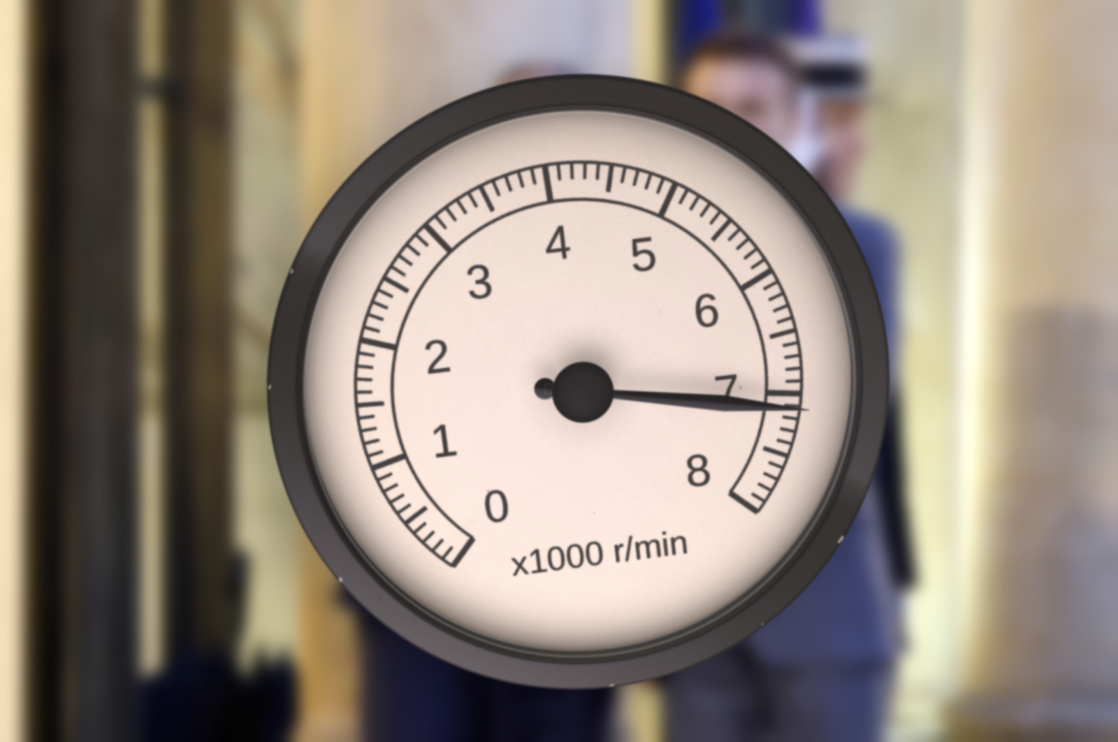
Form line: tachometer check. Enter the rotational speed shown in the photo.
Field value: 7100 rpm
